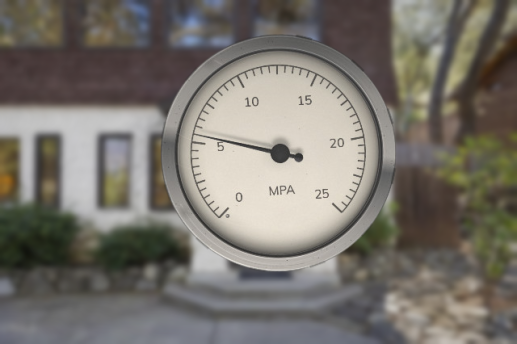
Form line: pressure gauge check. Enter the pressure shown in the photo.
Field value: 5.5 MPa
